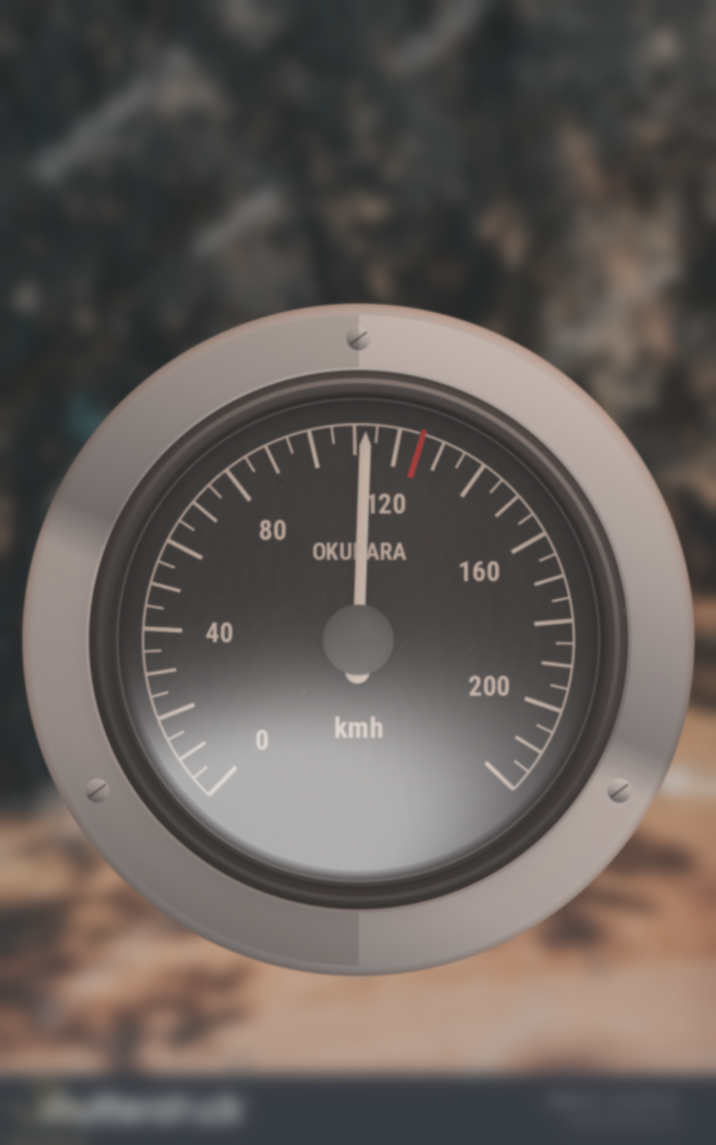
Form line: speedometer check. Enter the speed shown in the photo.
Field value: 112.5 km/h
